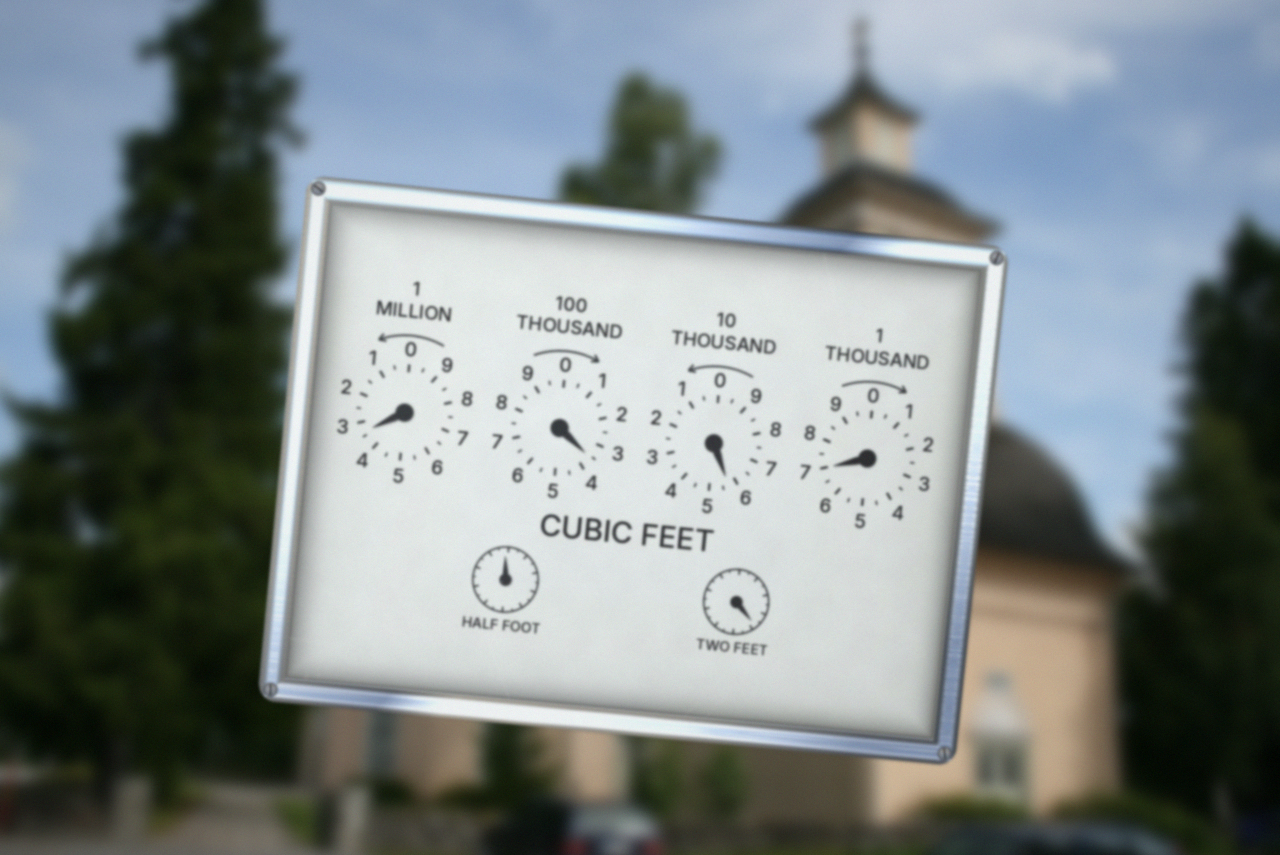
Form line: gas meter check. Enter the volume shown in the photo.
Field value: 335700 ft³
